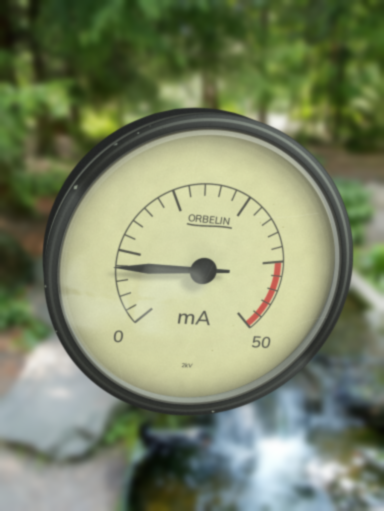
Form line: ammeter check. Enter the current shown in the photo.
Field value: 8 mA
